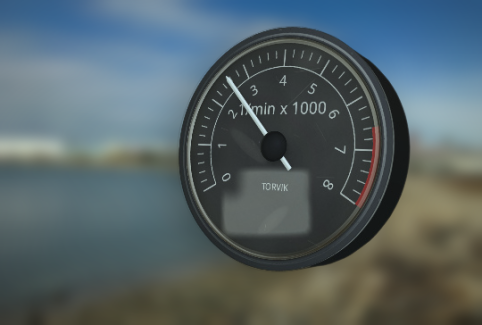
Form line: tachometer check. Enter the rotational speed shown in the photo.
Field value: 2600 rpm
